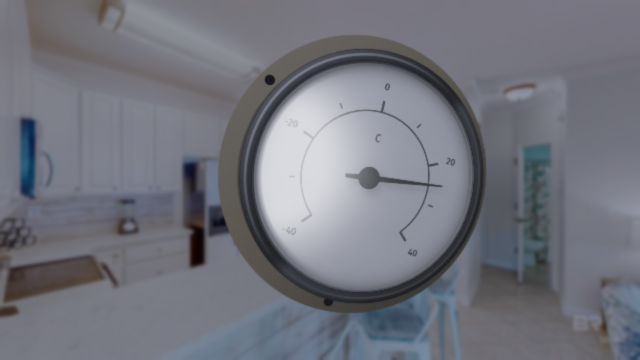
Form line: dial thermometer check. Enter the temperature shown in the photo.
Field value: 25 °C
